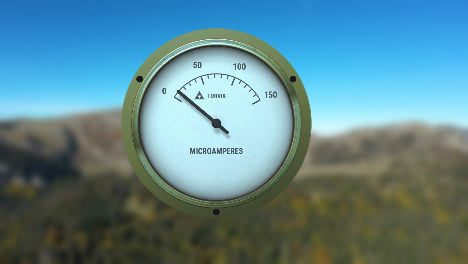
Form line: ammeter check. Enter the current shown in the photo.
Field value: 10 µA
